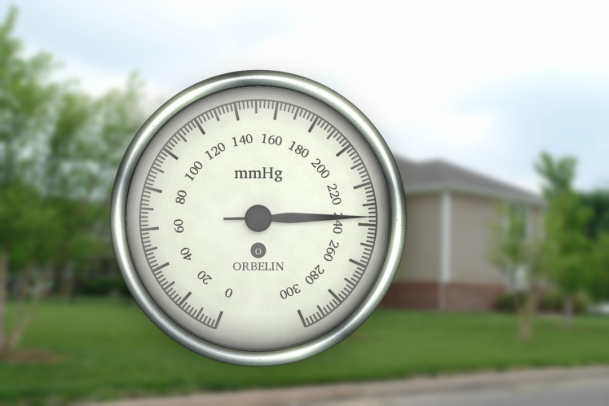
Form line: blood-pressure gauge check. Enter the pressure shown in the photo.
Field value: 236 mmHg
